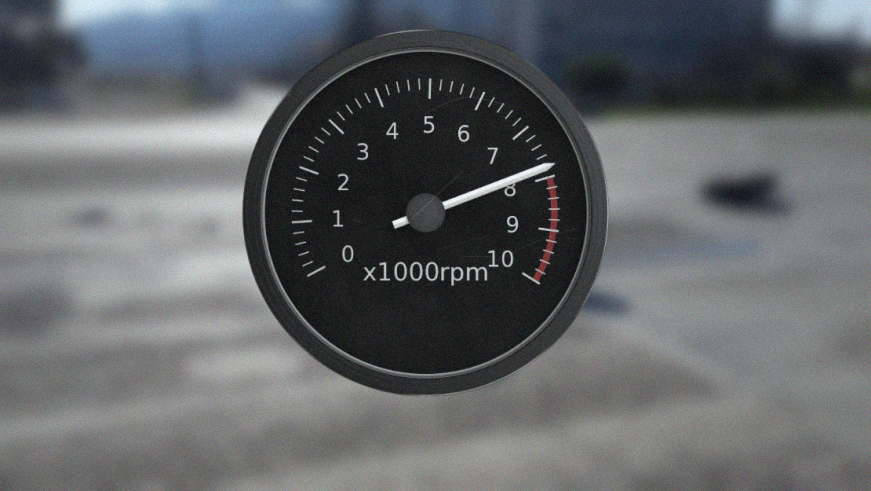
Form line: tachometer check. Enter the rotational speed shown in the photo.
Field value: 7800 rpm
